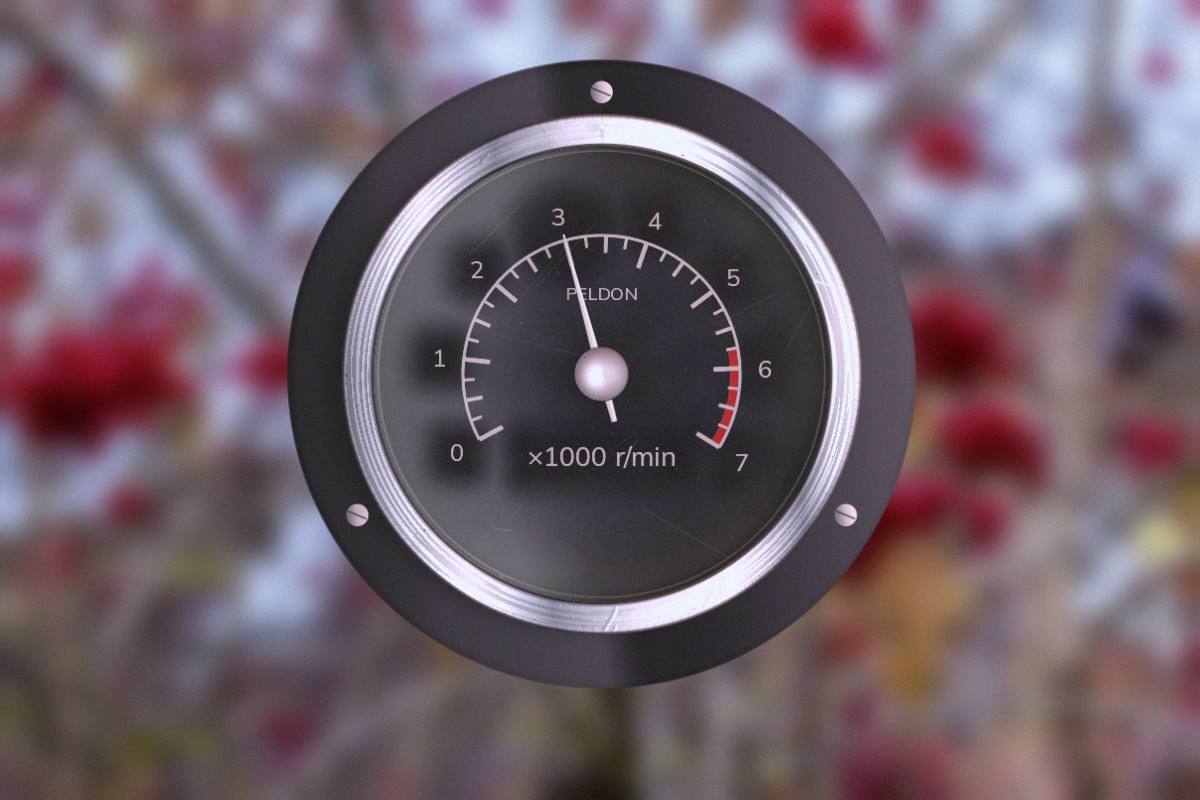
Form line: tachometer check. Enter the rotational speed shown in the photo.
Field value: 3000 rpm
